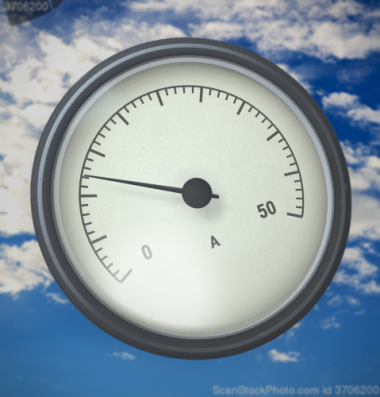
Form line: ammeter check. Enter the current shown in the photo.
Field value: 12 A
